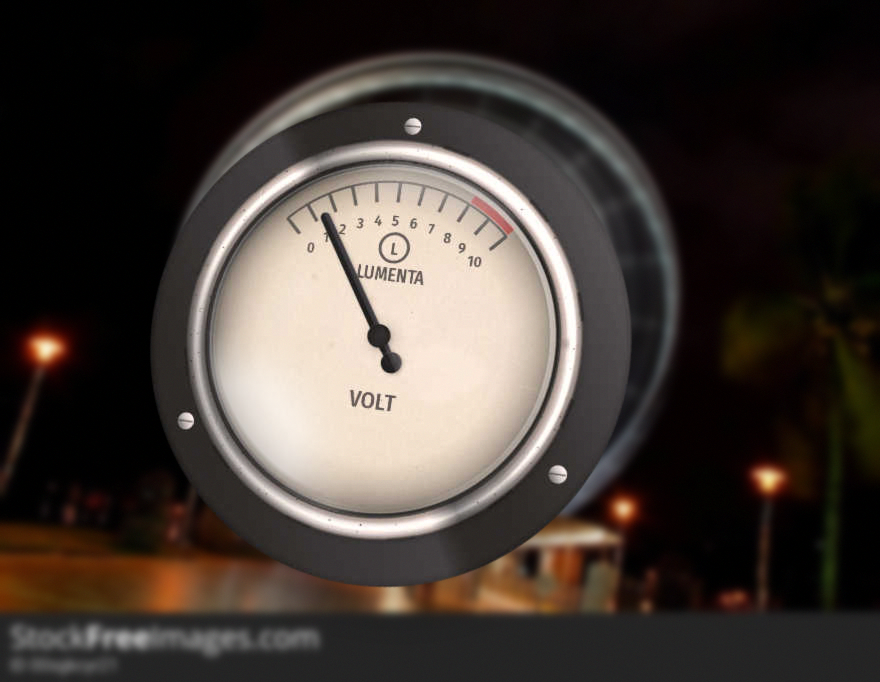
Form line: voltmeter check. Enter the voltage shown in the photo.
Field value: 1.5 V
